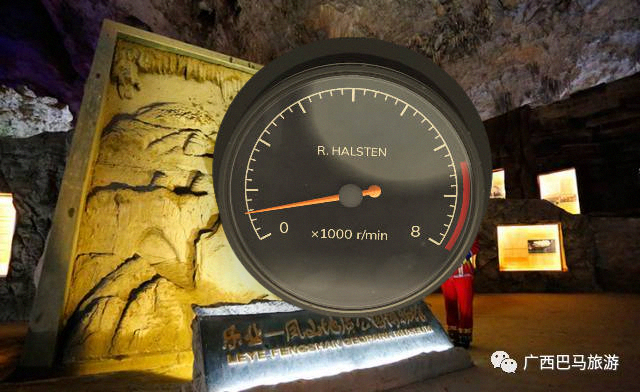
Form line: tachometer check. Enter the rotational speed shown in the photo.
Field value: 600 rpm
